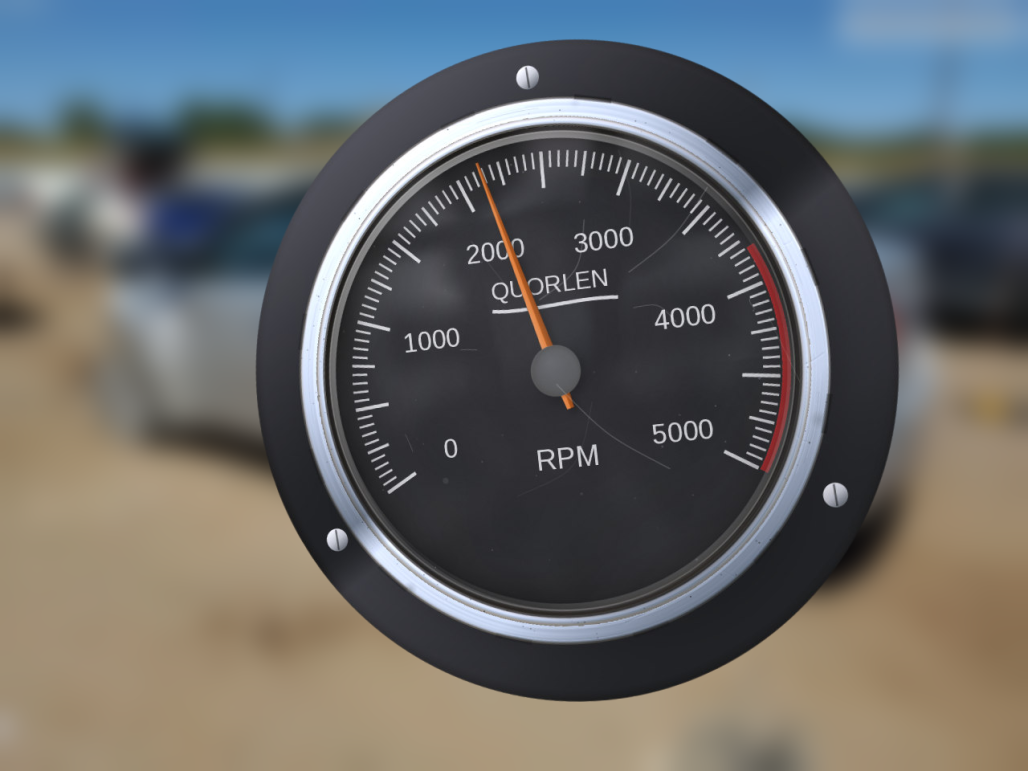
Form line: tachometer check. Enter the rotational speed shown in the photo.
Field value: 2150 rpm
